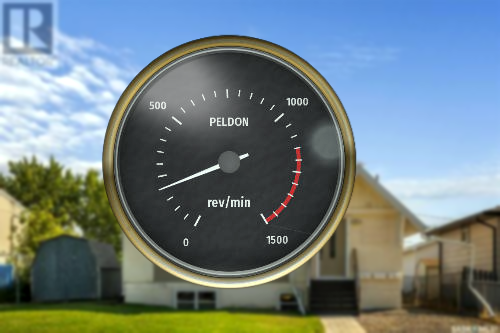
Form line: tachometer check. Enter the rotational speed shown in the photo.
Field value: 200 rpm
